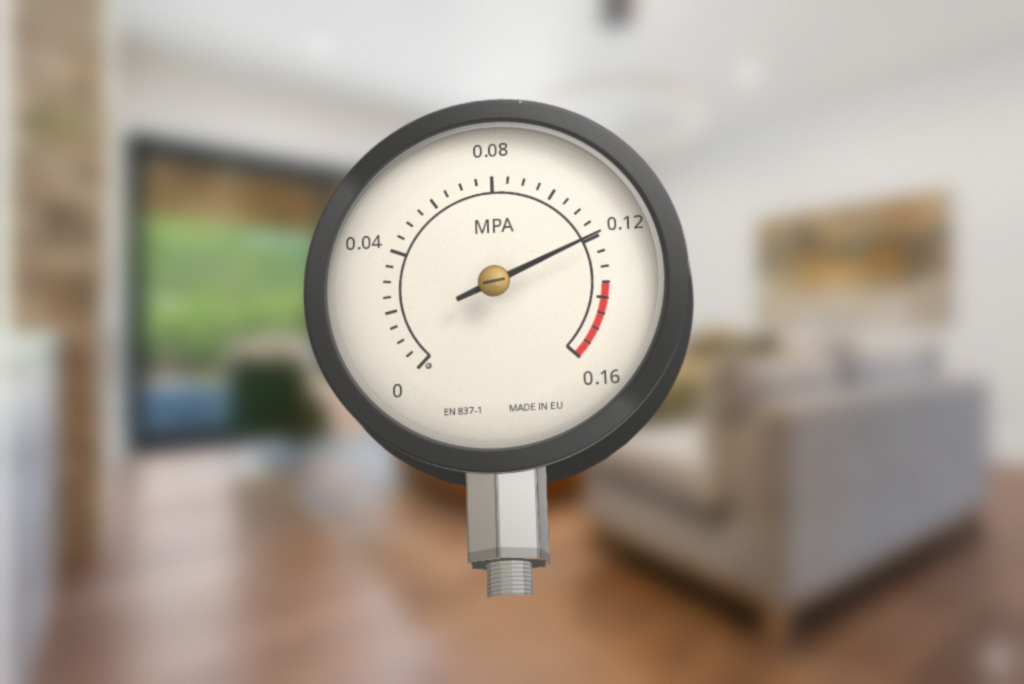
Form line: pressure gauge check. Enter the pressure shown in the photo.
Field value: 0.12 MPa
